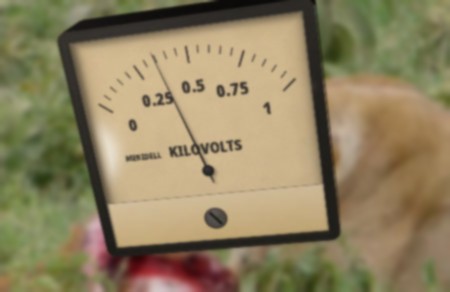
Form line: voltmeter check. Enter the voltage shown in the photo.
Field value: 0.35 kV
